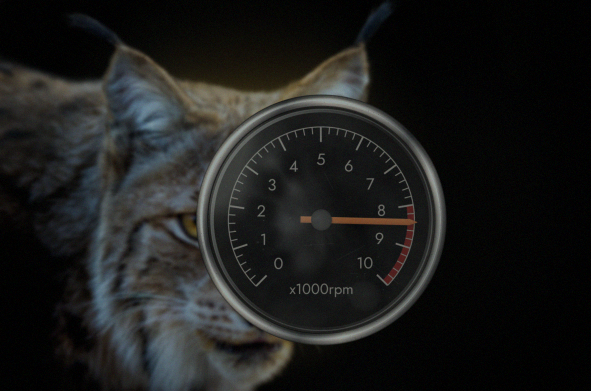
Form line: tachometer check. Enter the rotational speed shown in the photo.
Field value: 8400 rpm
